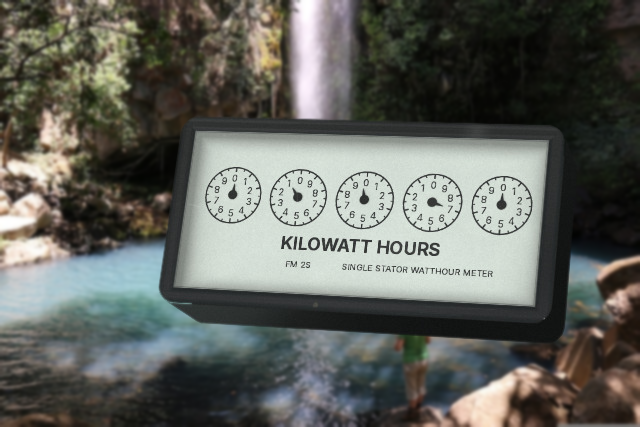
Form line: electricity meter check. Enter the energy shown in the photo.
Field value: 970 kWh
